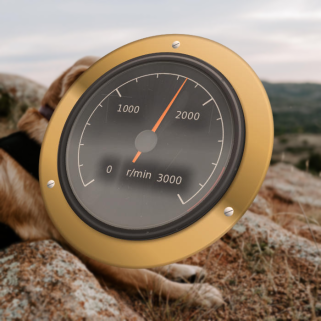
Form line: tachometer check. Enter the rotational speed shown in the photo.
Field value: 1700 rpm
